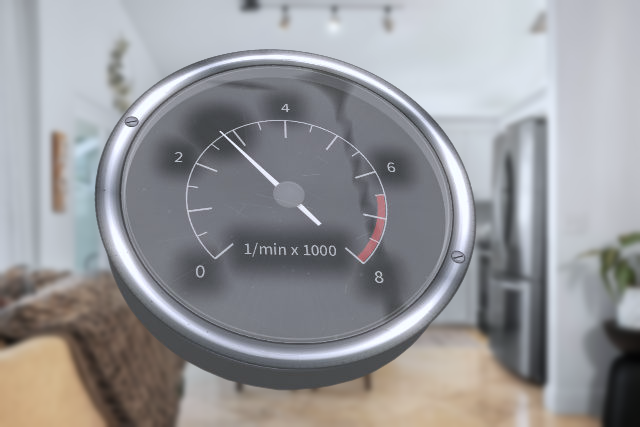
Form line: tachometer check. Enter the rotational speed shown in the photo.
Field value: 2750 rpm
